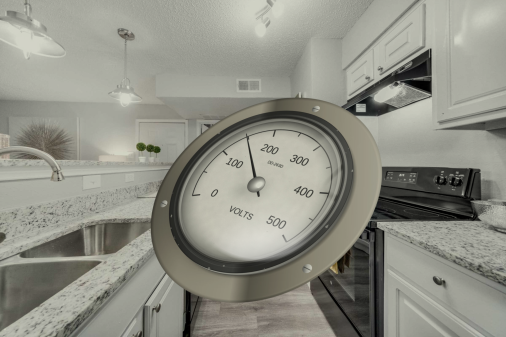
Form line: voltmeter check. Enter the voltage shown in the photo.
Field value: 150 V
